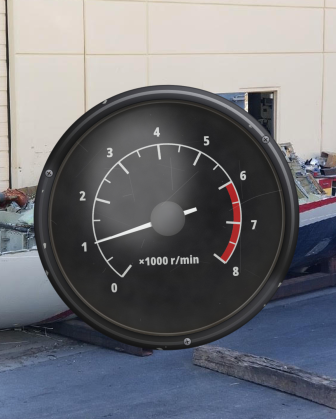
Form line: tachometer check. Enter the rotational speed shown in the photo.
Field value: 1000 rpm
